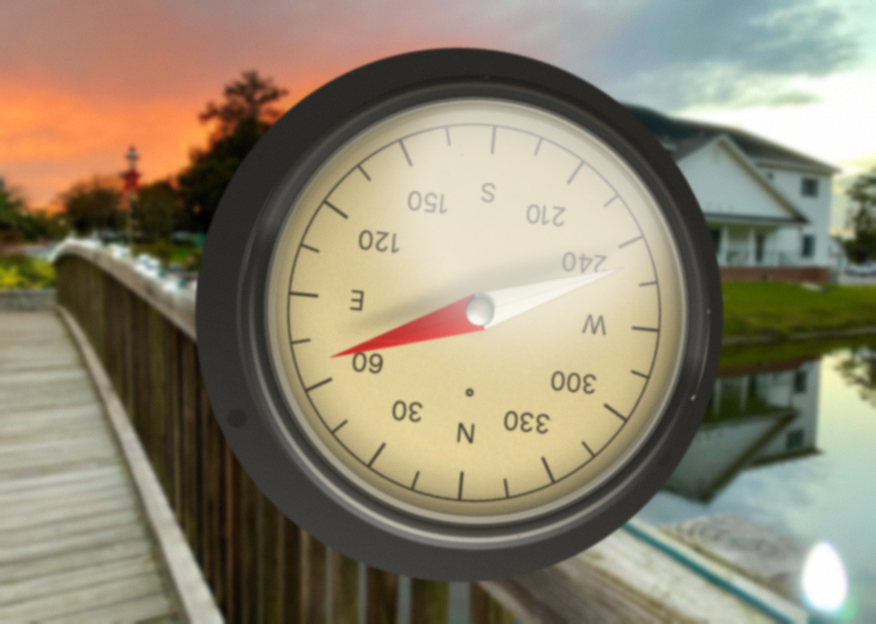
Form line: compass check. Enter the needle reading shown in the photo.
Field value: 67.5 °
